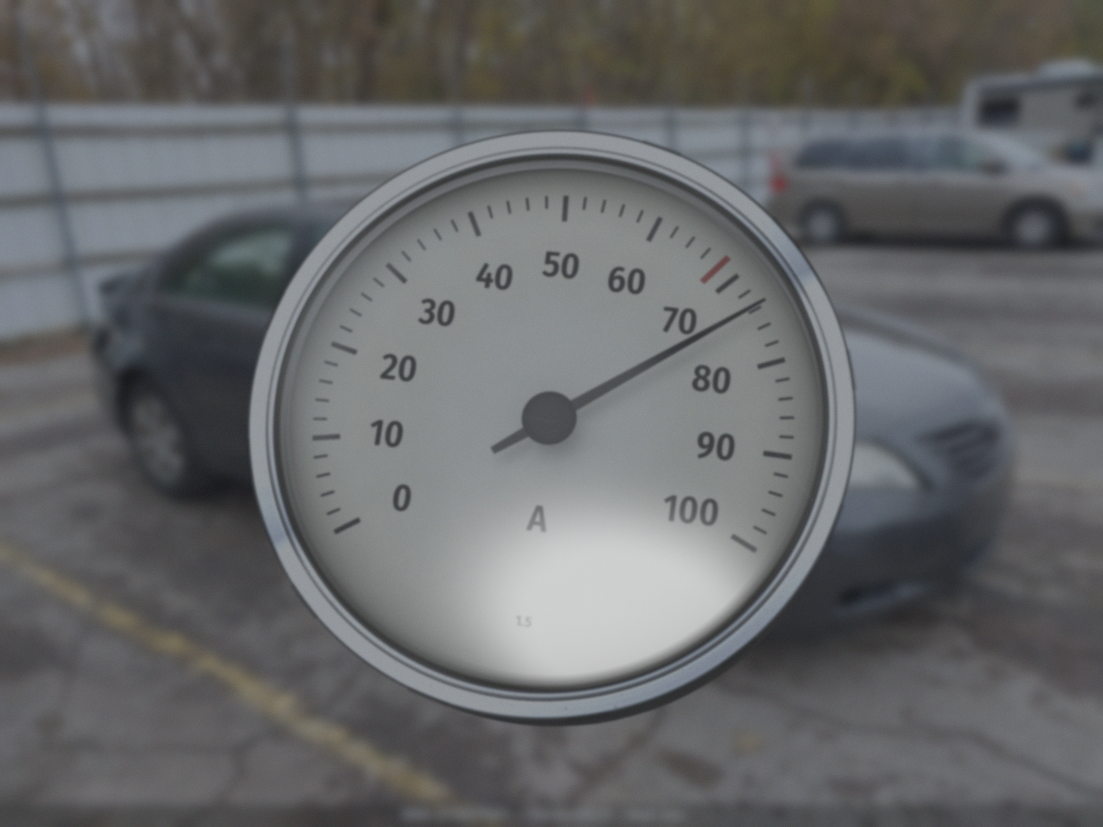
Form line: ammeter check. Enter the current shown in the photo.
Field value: 74 A
